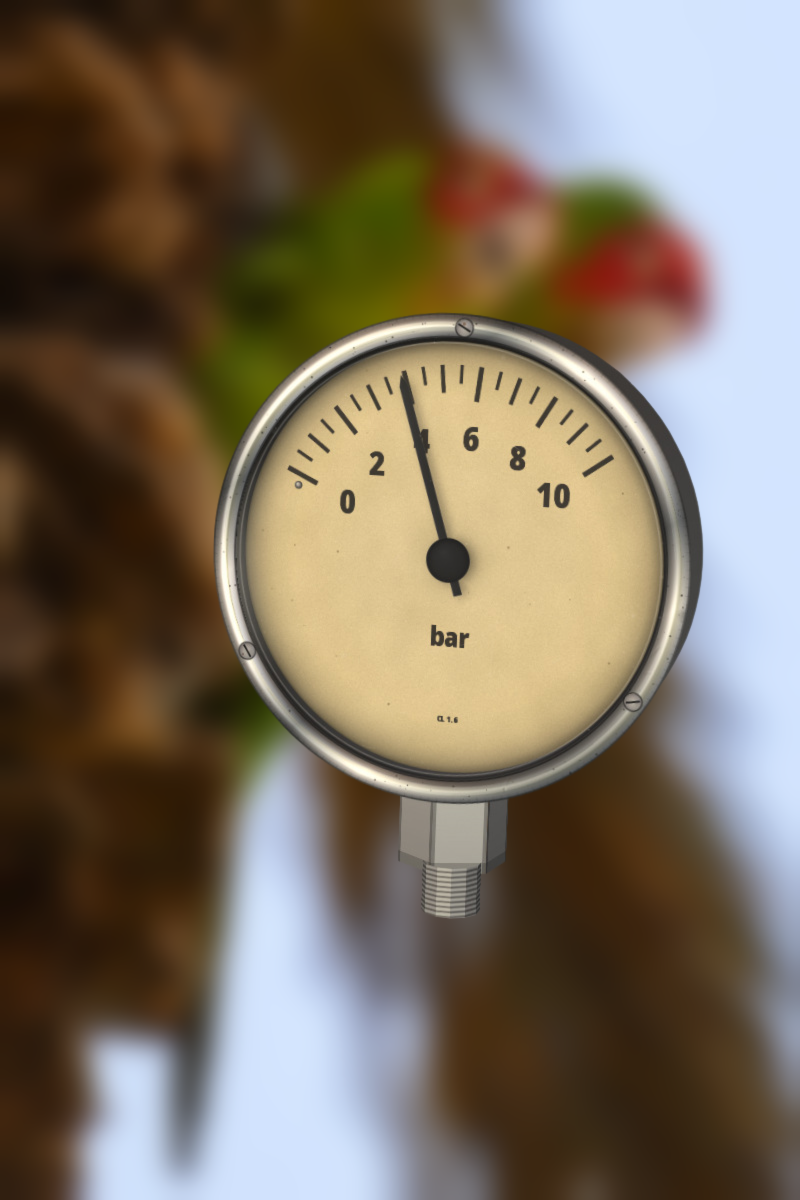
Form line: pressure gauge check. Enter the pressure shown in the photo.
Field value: 4 bar
